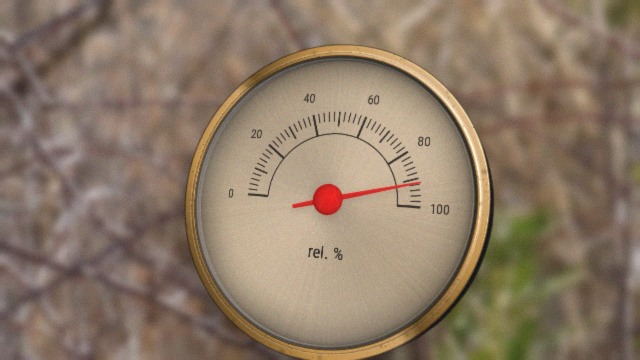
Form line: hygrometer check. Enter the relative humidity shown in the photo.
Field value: 92 %
